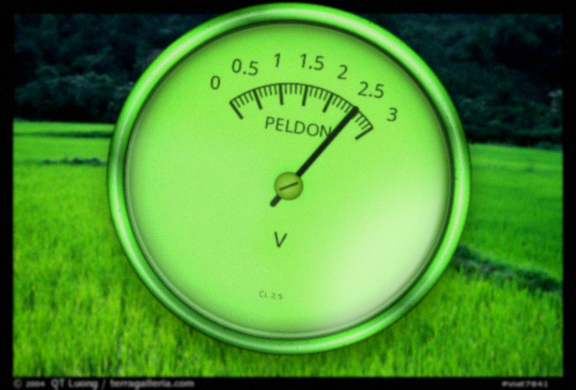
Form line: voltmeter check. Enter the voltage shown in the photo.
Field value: 2.5 V
